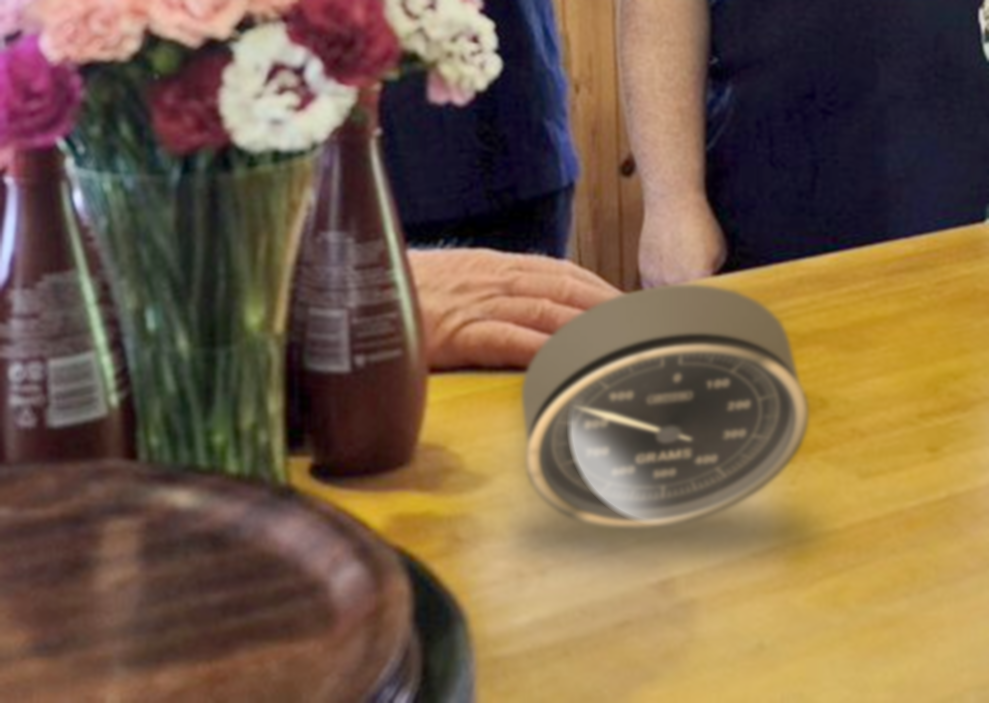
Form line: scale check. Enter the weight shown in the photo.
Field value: 850 g
